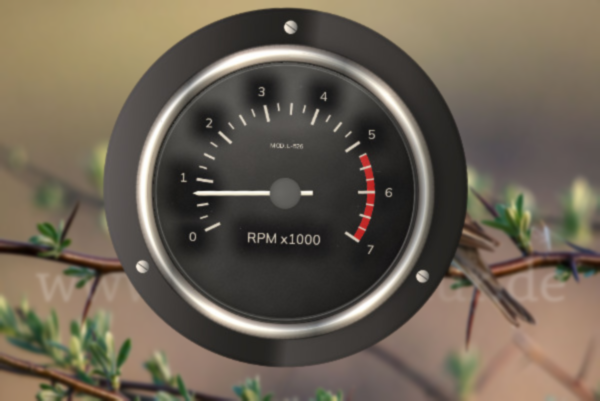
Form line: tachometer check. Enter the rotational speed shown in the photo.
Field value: 750 rpm
